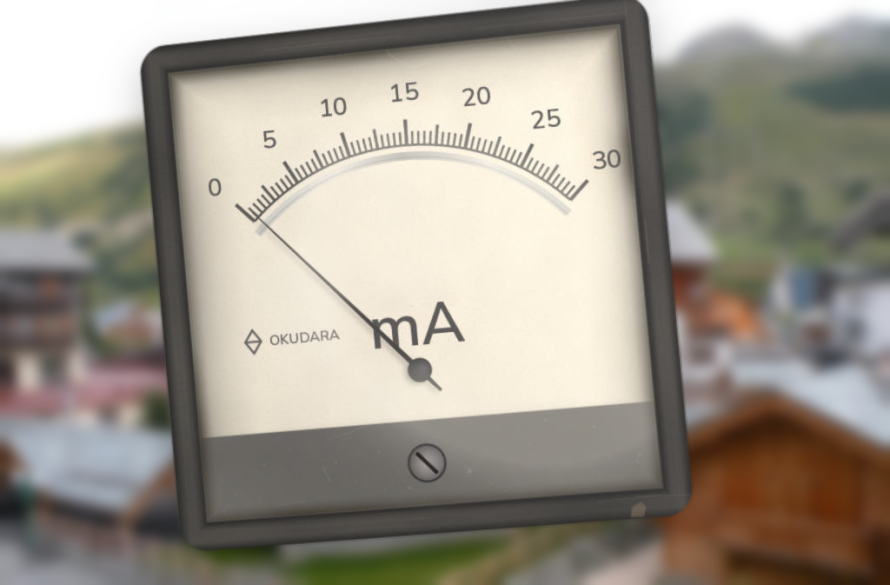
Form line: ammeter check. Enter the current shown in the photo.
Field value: 0.5 mA
